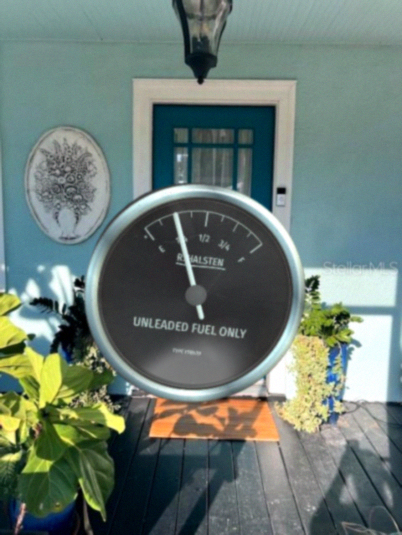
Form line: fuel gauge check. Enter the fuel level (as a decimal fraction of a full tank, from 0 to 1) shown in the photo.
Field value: 0.25
